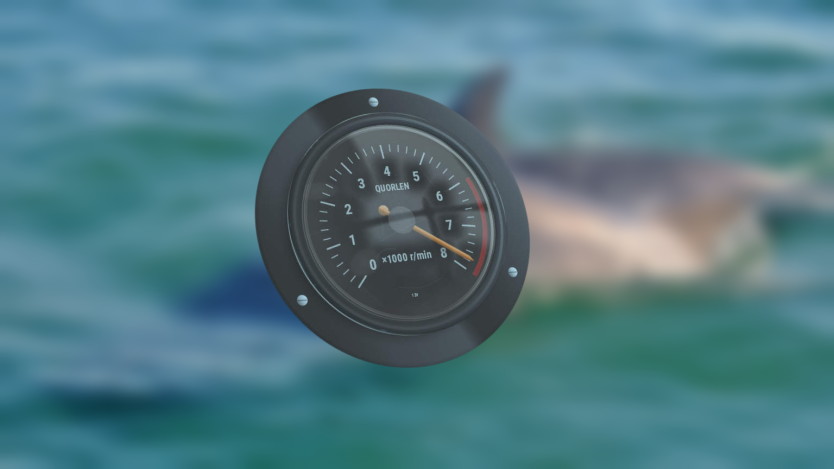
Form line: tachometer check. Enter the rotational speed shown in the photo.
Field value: 7800 rpm
